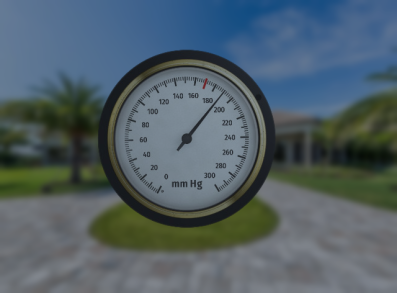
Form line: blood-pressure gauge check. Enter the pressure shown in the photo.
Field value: 190 mmHg
